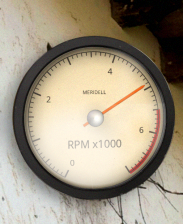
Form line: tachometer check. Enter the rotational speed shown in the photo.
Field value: 4900 rpm
